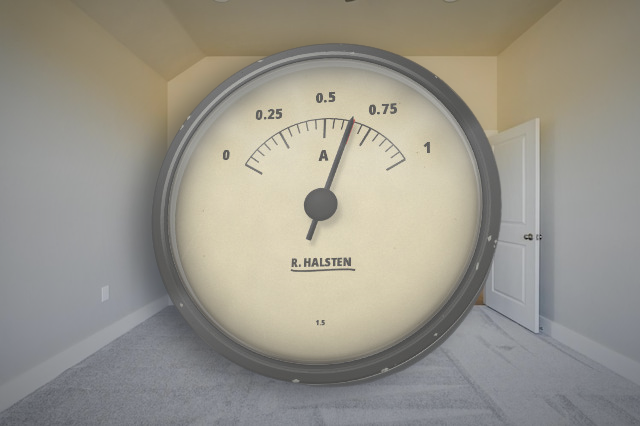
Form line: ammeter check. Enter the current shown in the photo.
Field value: 0.65 A
